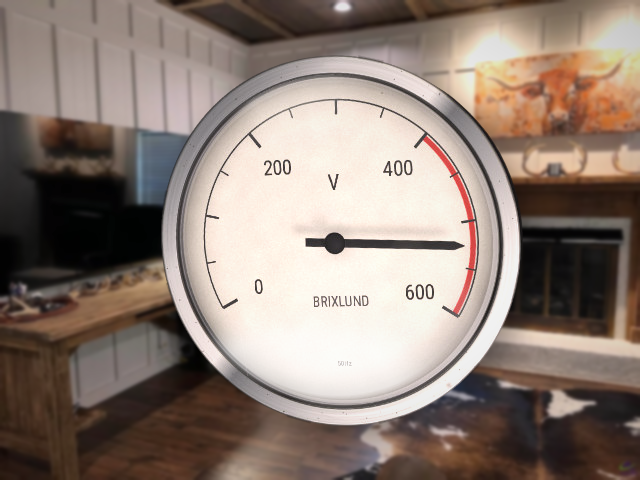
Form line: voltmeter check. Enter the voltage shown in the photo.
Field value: 525 V
